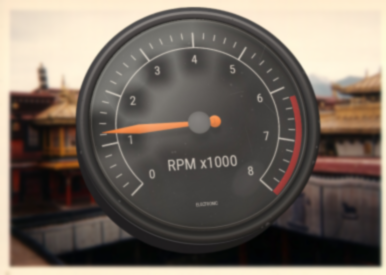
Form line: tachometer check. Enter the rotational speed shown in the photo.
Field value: 1200 rpm
